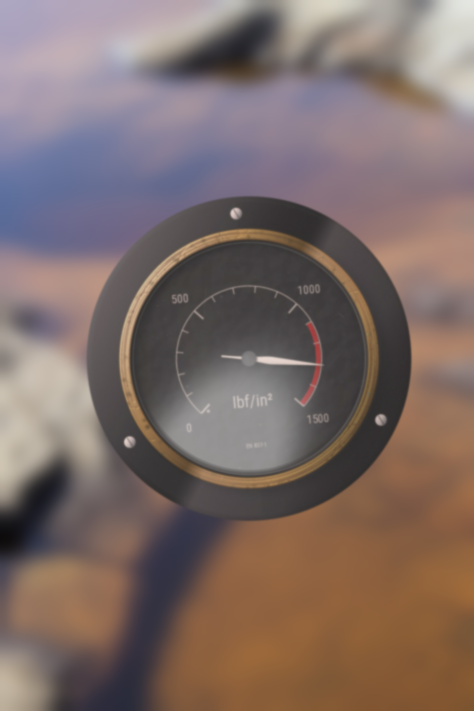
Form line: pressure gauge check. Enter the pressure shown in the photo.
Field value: 1300 psi
